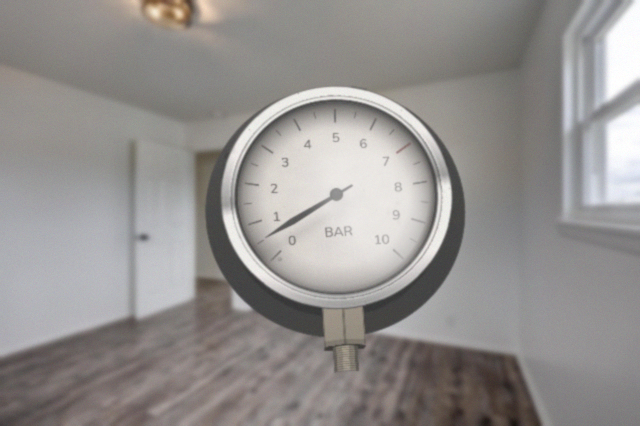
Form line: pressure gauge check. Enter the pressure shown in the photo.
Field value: 0.5 bar
